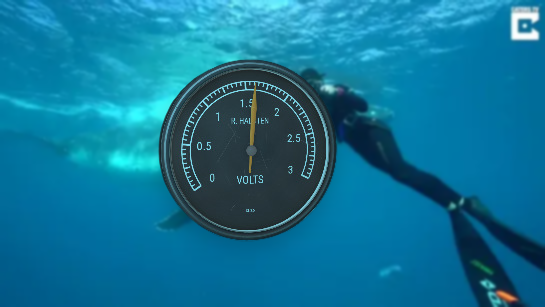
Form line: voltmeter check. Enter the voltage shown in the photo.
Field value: 1.6 V
